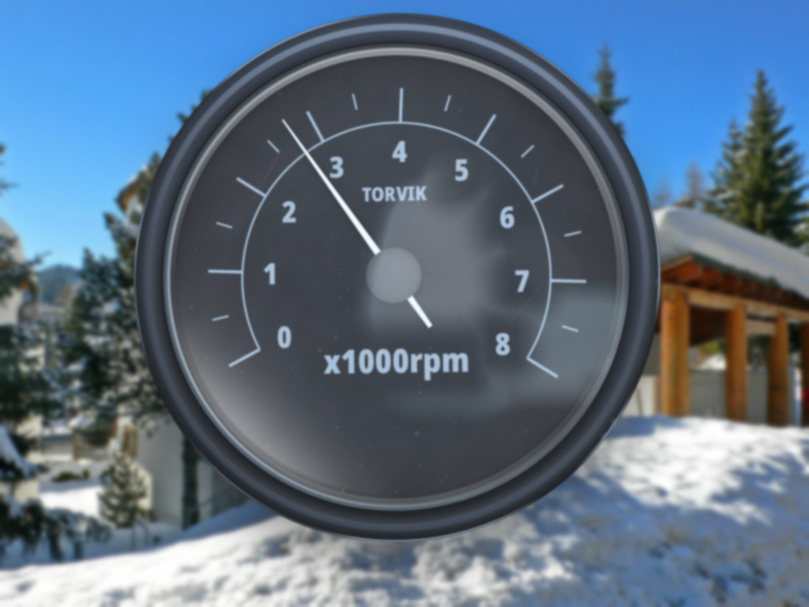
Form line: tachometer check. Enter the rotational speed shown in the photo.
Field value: 2750 rpm
